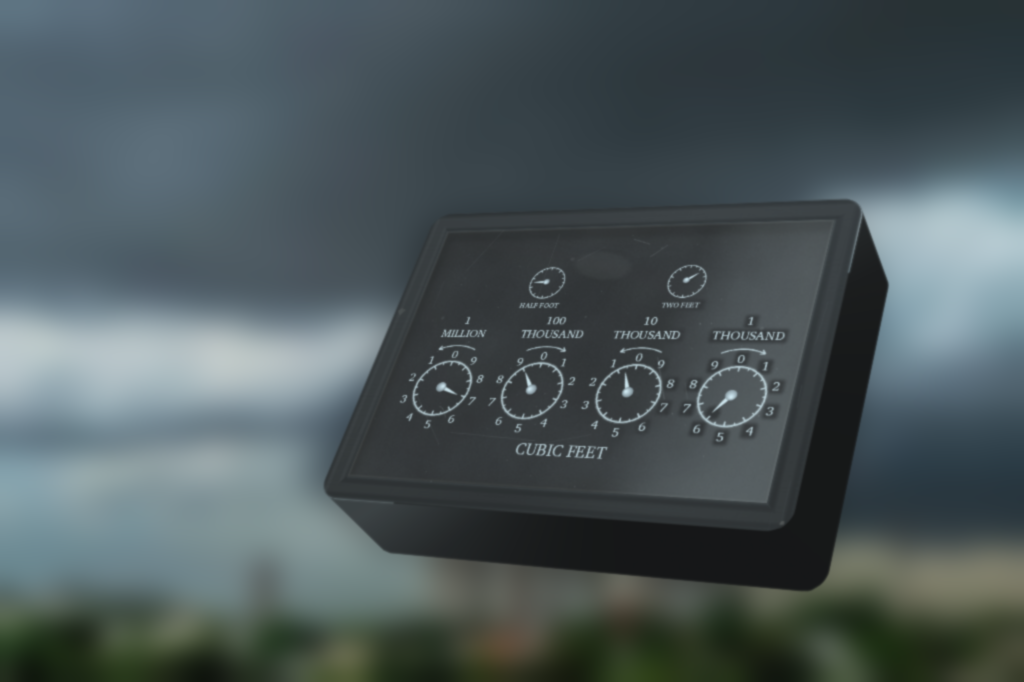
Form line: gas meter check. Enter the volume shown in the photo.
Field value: 690600 ft³
